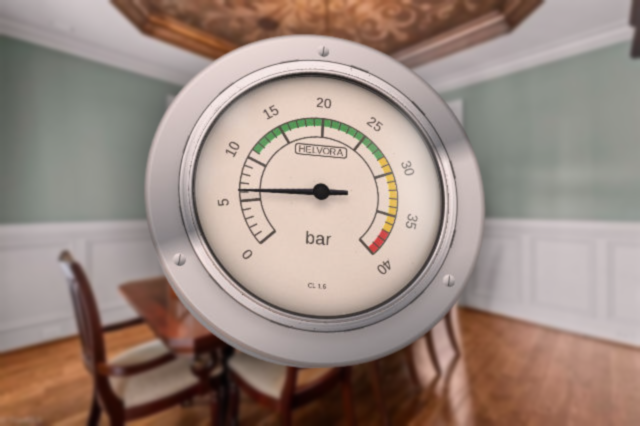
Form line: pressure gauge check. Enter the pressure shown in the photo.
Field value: 6 bar
